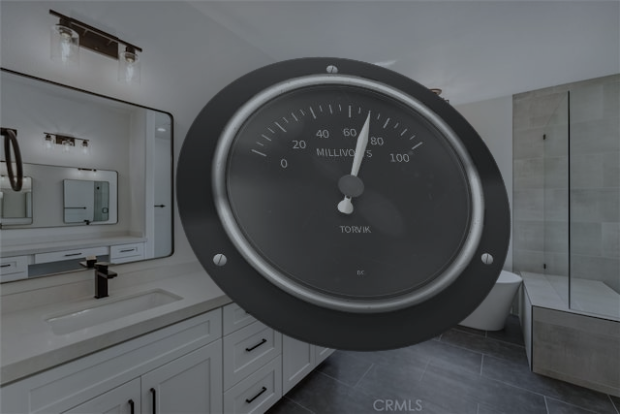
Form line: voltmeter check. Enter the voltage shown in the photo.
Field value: 70 mV
